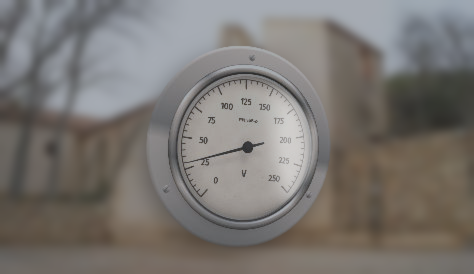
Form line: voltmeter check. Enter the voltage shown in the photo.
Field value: 30 V
